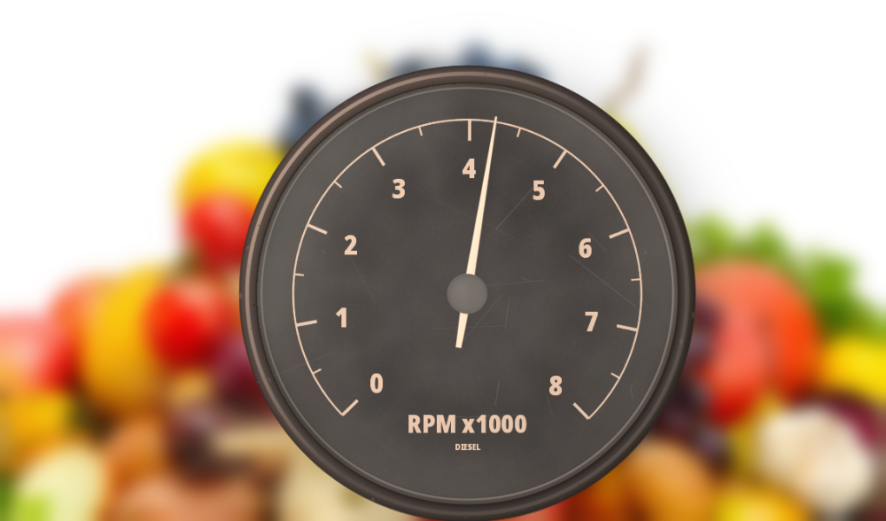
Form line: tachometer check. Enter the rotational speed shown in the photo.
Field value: 4250 rpm
